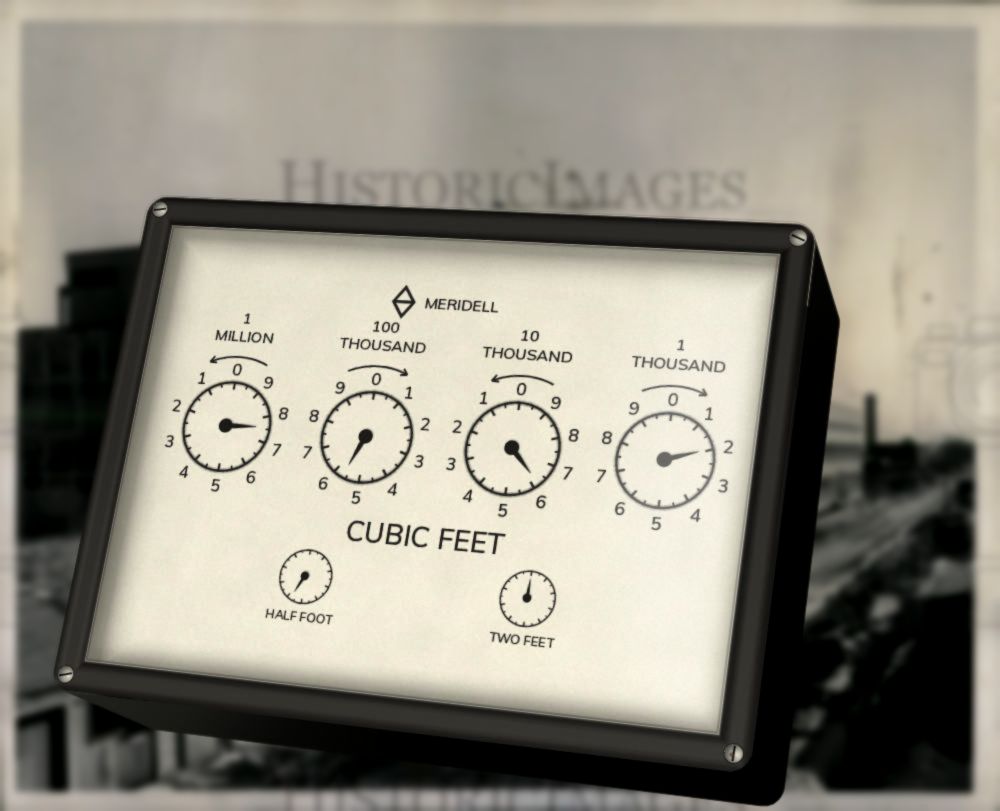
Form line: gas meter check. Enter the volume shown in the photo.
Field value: 756200 ft³
